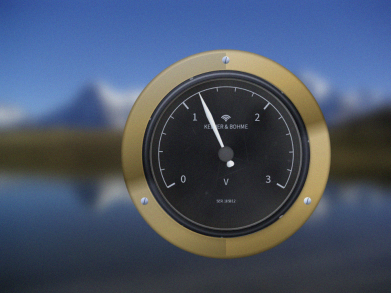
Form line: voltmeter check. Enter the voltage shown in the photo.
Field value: 1.2 V
